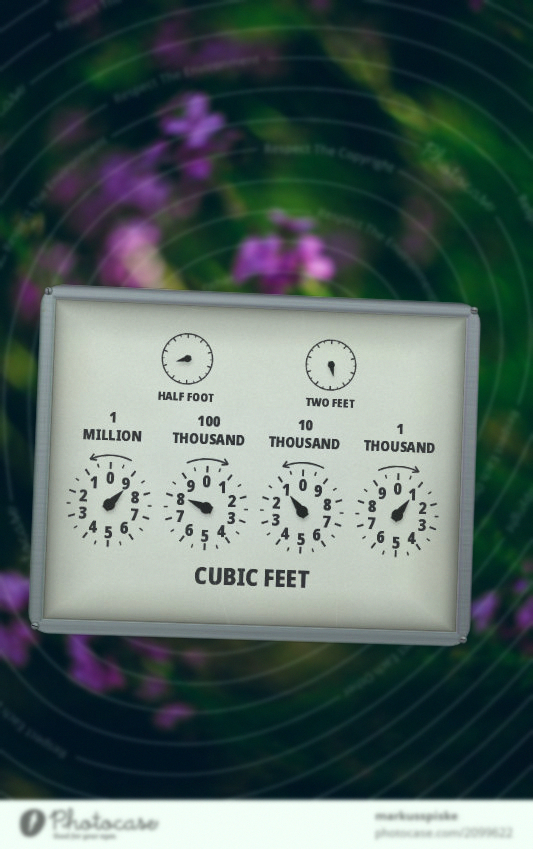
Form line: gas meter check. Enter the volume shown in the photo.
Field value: 881100 ft³
